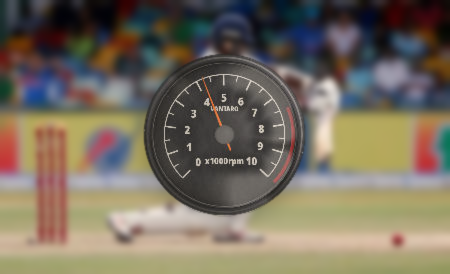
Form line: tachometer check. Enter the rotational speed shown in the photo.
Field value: 4250 rpm
